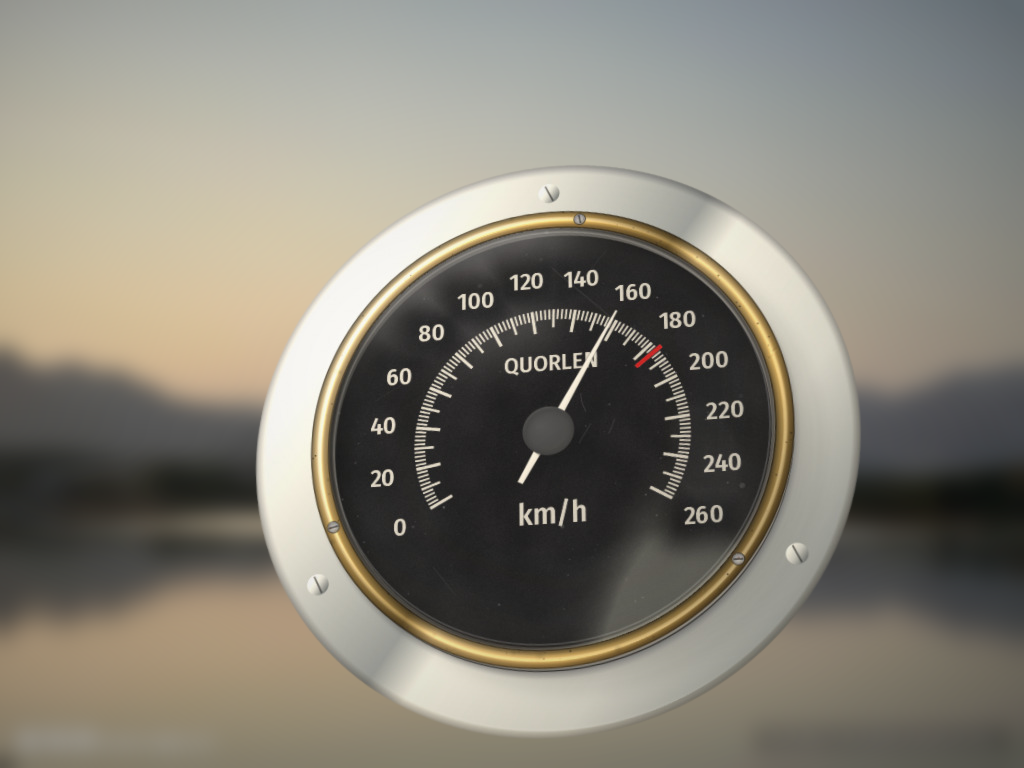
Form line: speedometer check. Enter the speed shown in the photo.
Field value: 160 km/h
